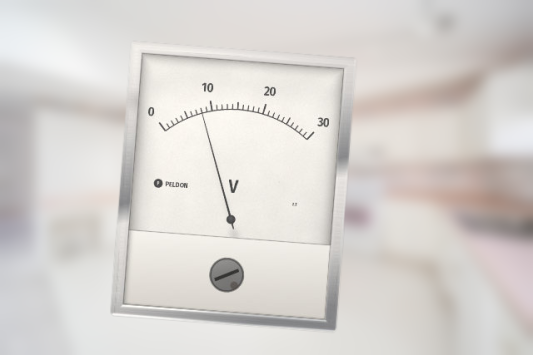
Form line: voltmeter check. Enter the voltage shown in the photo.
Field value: 8 V
